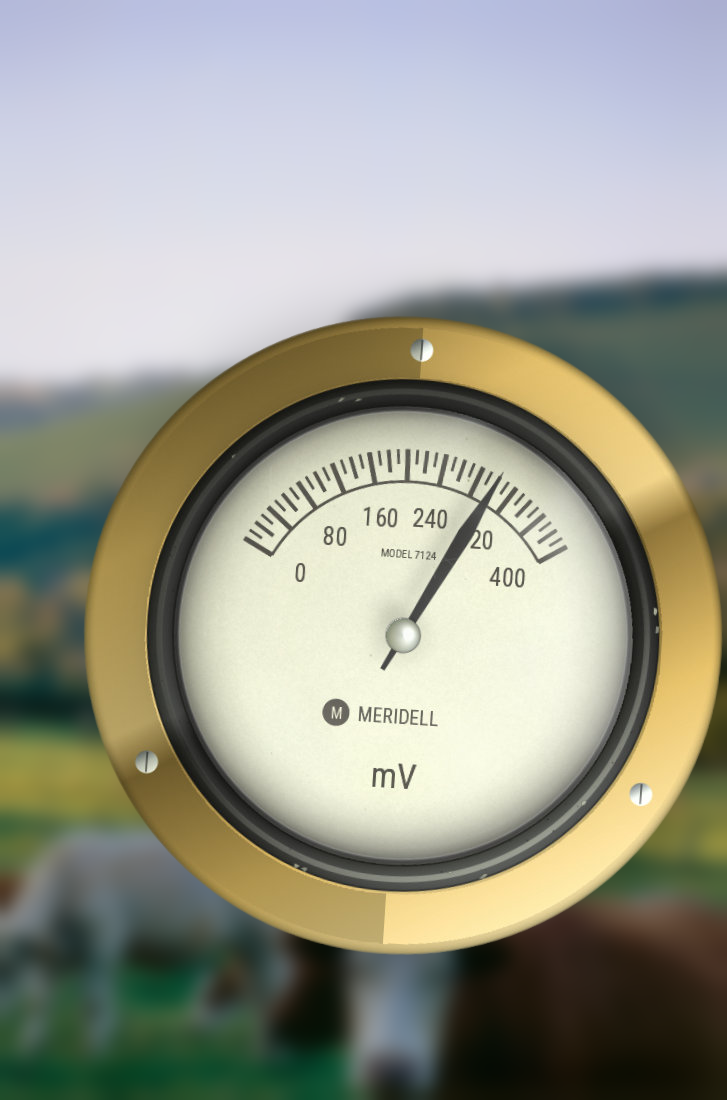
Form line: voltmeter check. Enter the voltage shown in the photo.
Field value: 300 mV
